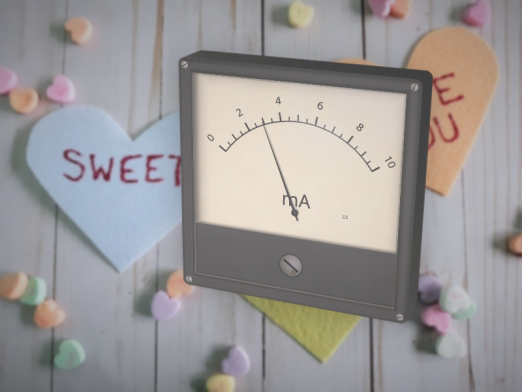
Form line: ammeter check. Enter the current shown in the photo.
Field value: 3 mA
